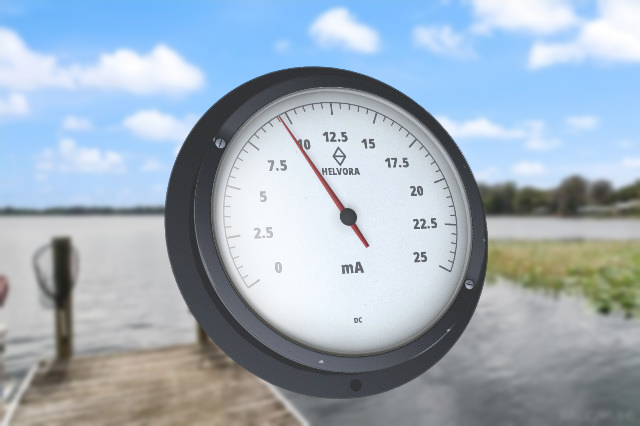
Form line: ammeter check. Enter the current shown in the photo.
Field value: 9.5 mA
